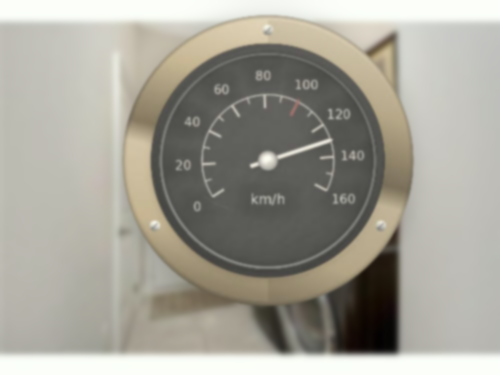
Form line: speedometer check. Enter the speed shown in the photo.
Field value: 130 km/h
